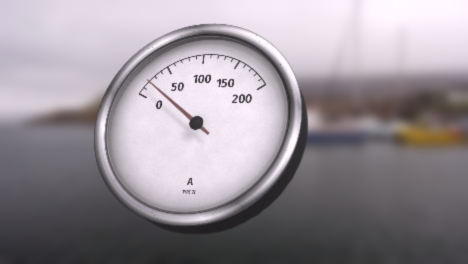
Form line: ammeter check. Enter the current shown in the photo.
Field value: 20 A
